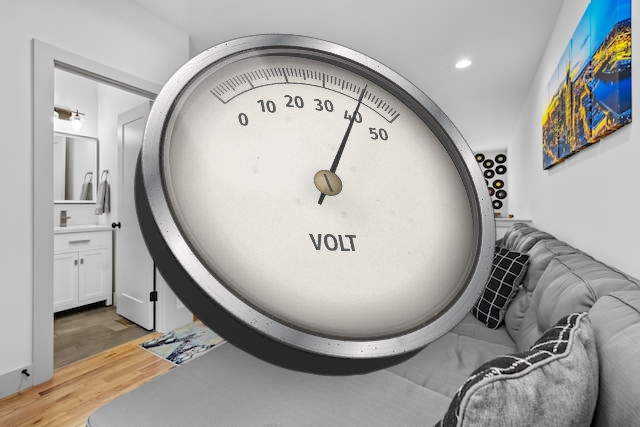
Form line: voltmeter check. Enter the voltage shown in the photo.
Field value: 40 V
